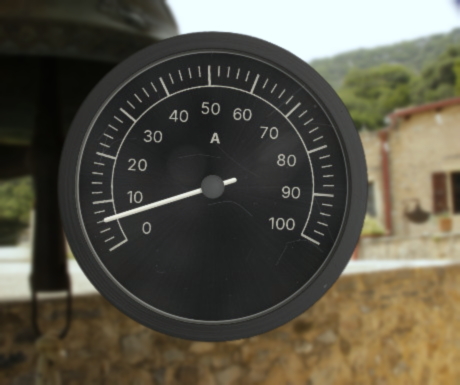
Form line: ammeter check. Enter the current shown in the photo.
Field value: 6 A
